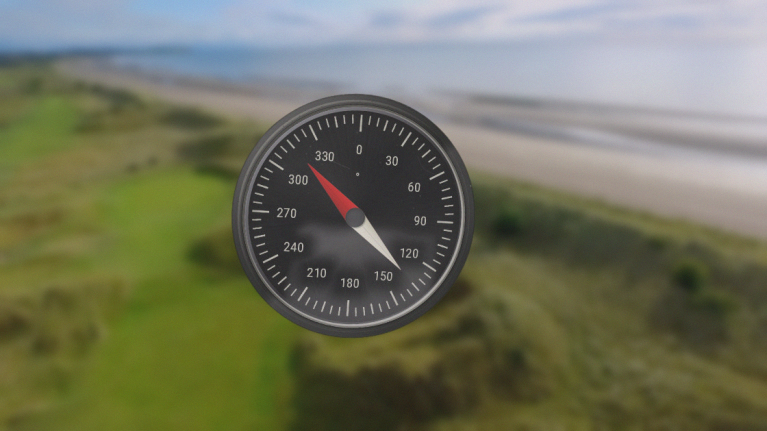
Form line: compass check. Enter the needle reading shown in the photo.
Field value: 315 °
